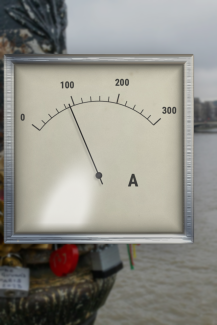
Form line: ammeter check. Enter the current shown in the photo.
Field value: 90 A
